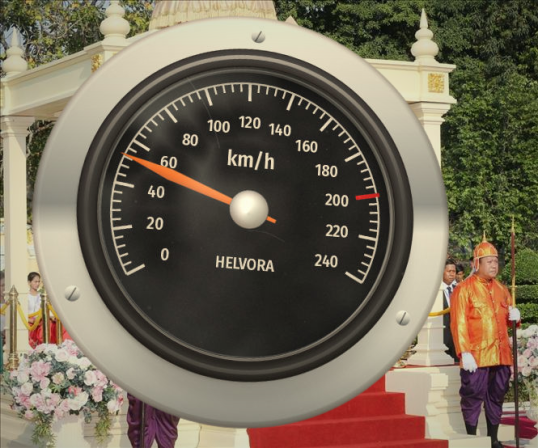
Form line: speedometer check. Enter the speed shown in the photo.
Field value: 52 km/h
